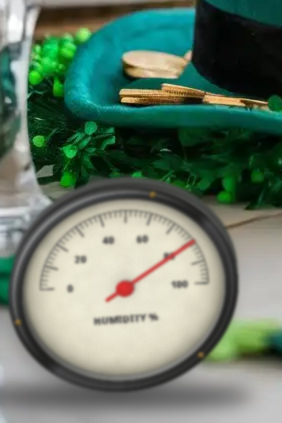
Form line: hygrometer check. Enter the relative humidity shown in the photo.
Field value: 80 %
